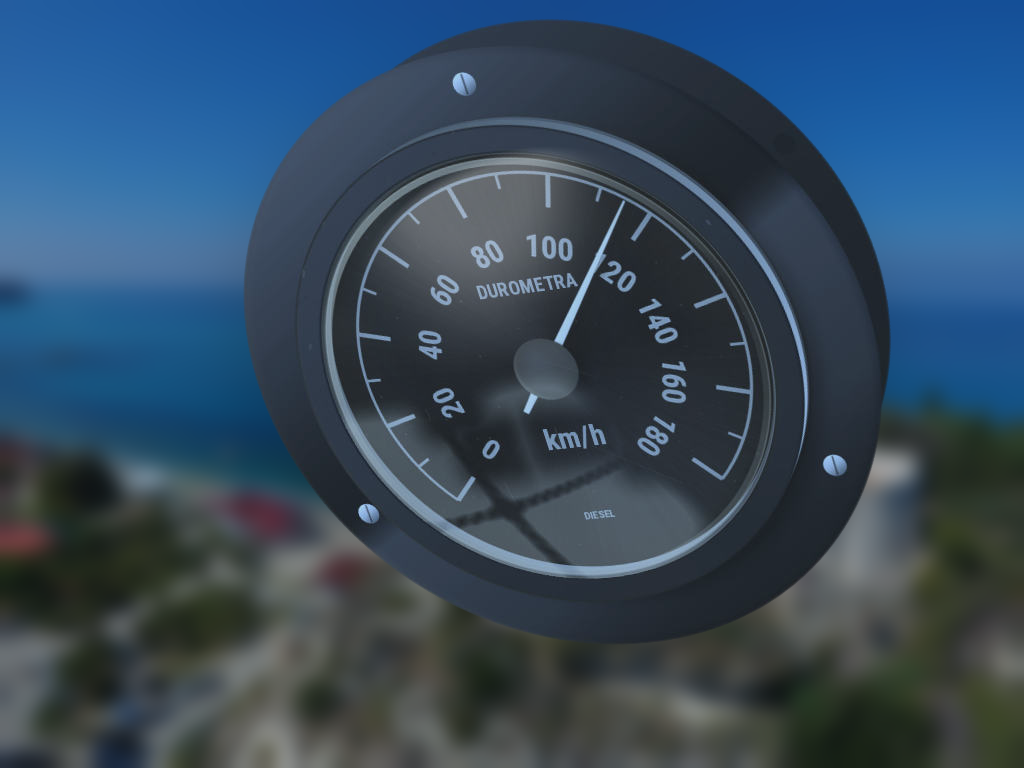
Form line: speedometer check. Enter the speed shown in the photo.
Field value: 115 km/h
